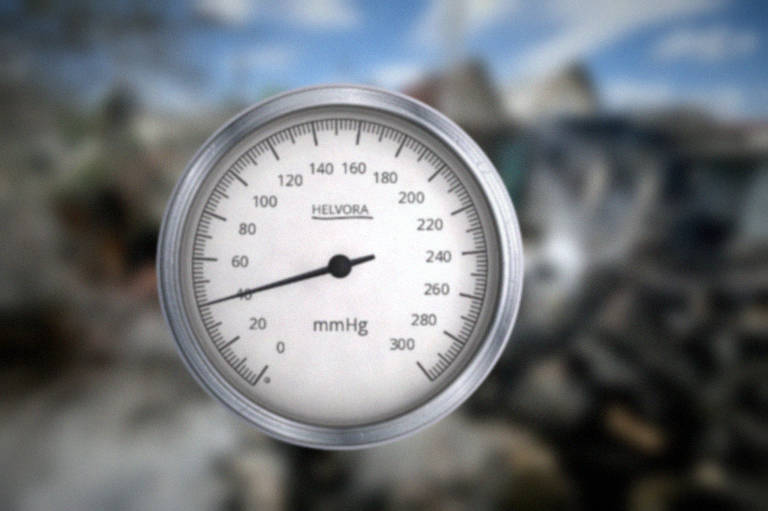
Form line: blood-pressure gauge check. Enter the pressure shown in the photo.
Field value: 40 mmHg
